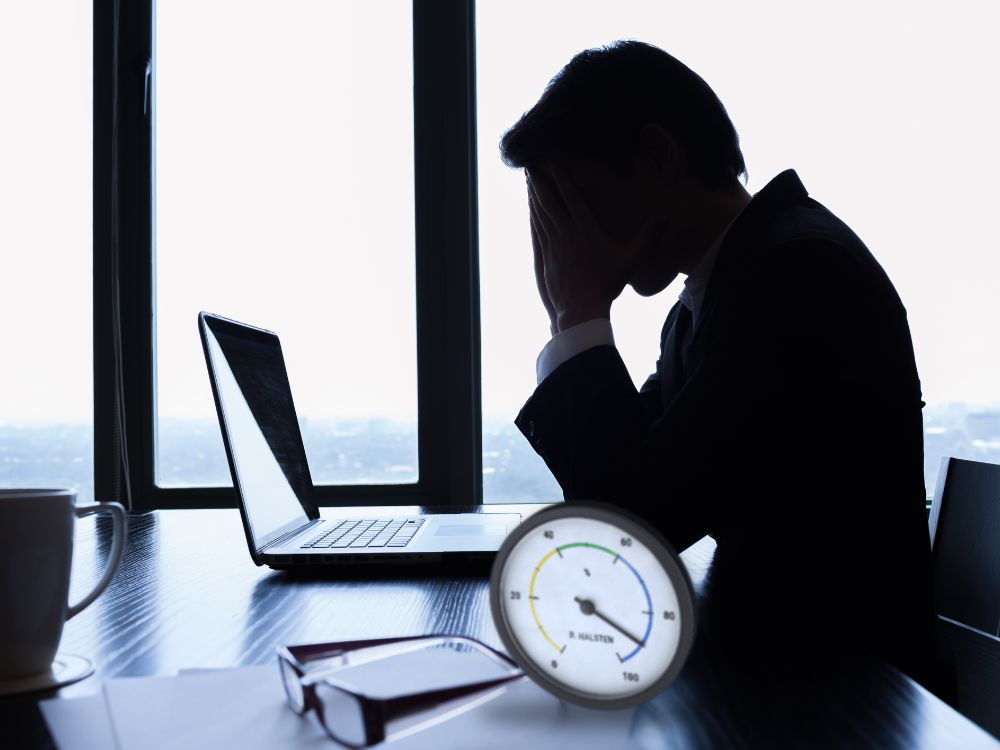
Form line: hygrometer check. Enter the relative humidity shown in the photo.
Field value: 90 %
